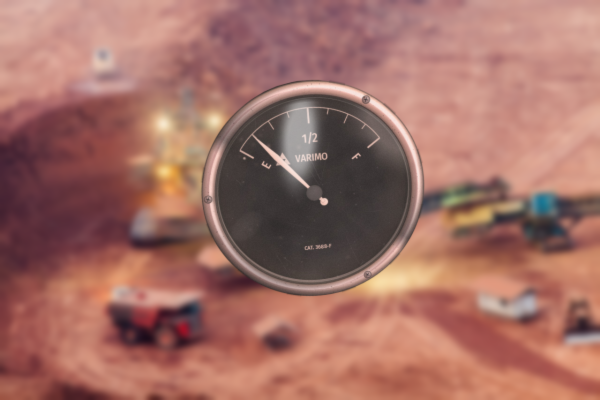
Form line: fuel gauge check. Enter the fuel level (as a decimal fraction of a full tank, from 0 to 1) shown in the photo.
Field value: 0.125
